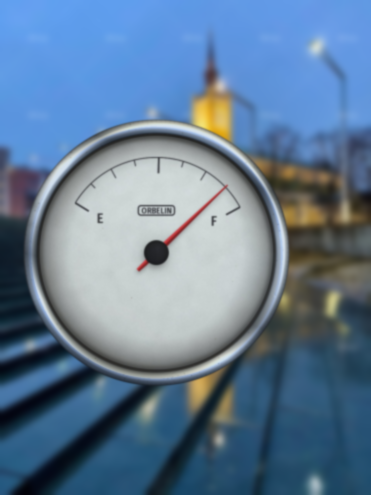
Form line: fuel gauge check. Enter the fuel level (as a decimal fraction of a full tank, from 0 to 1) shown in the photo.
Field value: 0.875
